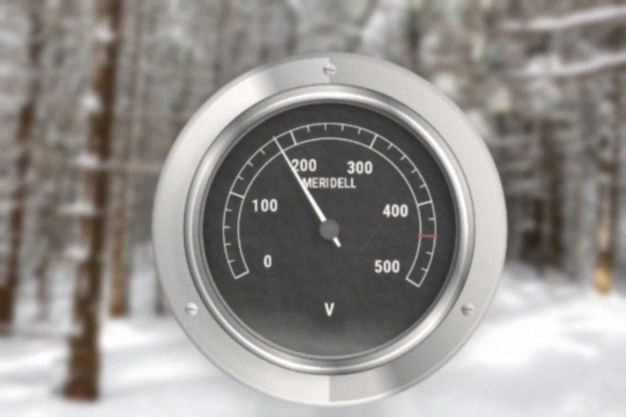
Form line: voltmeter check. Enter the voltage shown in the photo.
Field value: 180 V
